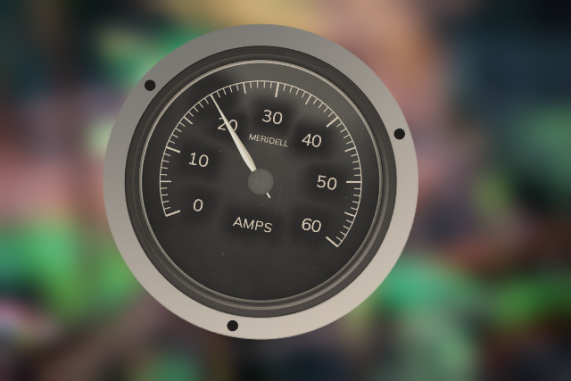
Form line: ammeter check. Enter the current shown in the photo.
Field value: 20 A
